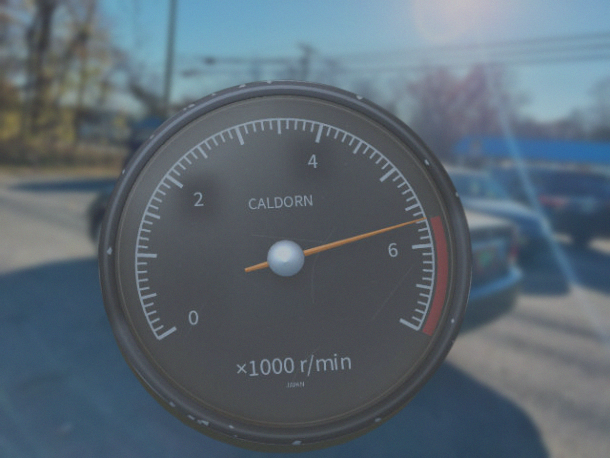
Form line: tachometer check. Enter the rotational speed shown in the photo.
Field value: 5700 rpm
